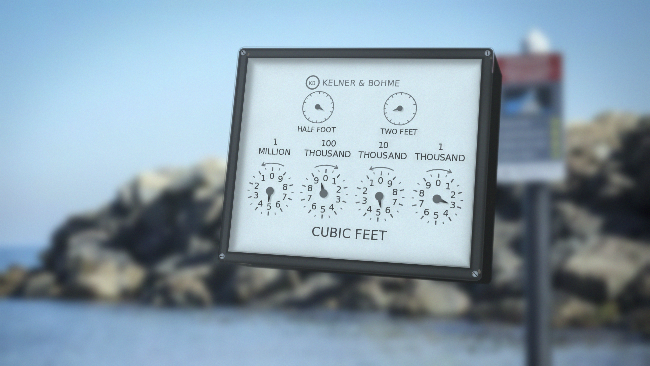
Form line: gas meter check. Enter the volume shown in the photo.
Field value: 495300 ft³
